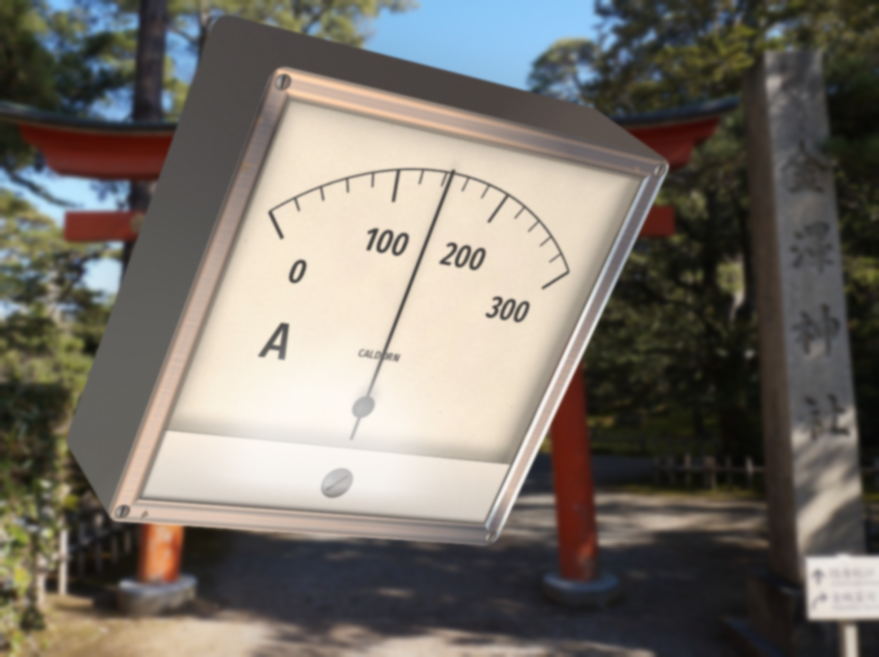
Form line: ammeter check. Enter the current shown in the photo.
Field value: 140 A
